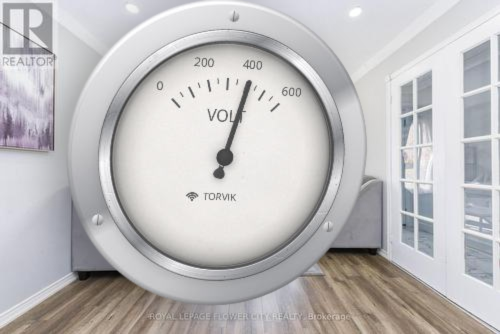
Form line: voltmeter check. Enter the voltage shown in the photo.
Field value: 400 V
